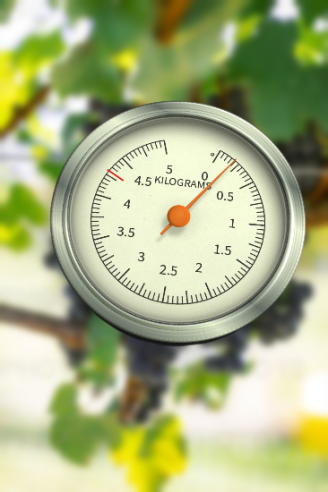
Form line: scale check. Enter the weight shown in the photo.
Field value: 0.2 kg
